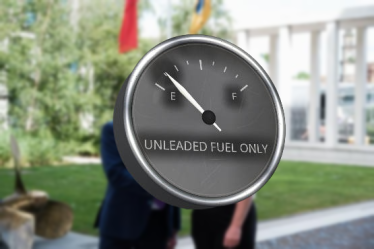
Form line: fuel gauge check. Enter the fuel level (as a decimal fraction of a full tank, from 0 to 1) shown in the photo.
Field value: 0.125
